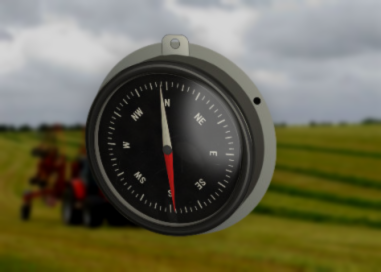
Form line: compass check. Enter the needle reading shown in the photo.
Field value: 175 °
